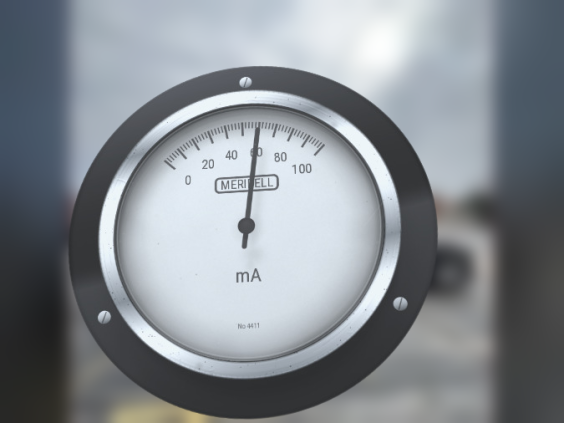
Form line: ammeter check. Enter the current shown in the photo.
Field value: 60 mA
